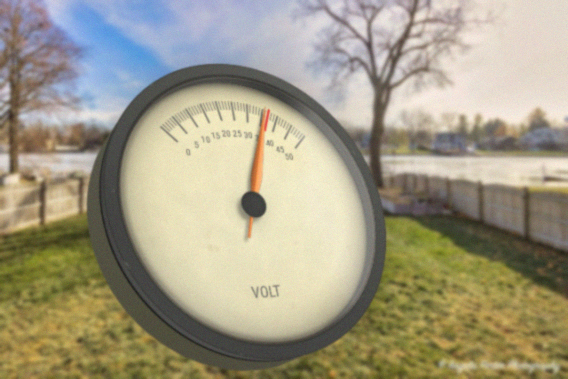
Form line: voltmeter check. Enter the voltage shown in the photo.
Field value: 35 V
